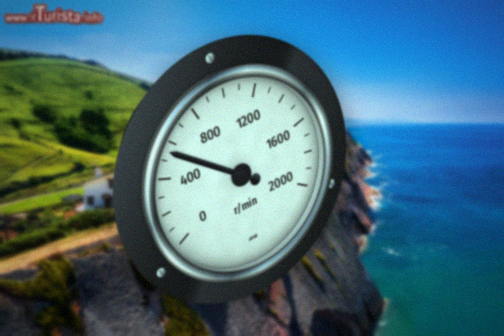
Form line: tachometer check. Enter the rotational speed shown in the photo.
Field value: 550 rpm
